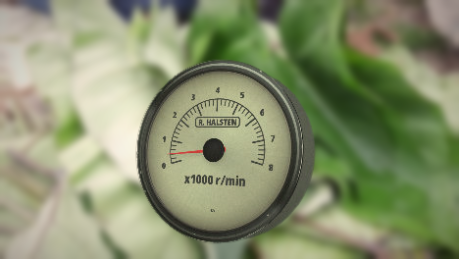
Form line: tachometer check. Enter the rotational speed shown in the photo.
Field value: 400 rpm
